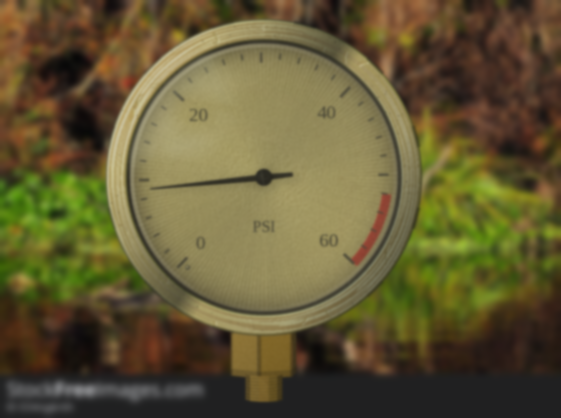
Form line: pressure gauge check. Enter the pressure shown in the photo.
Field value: 9 psi
